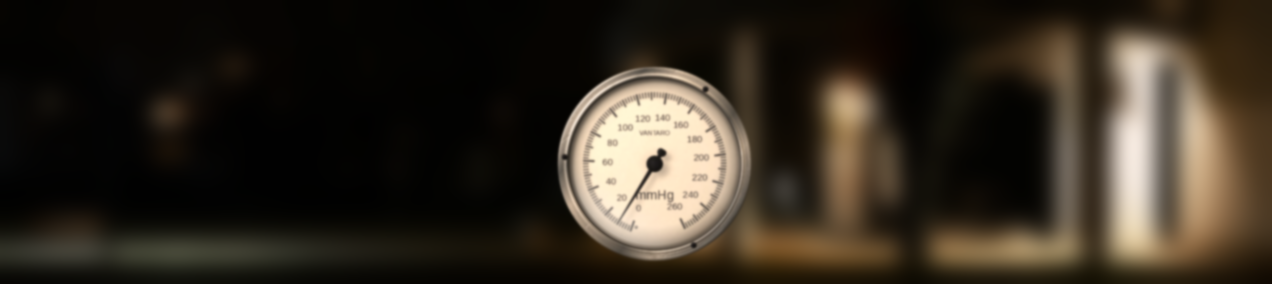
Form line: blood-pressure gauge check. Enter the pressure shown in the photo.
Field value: 10 mmHg
